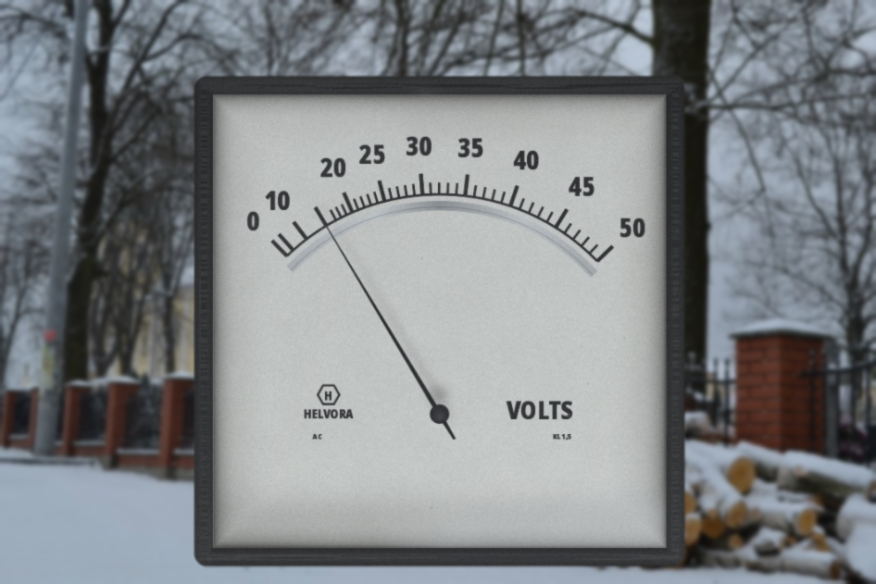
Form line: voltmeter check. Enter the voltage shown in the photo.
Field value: 15 V
